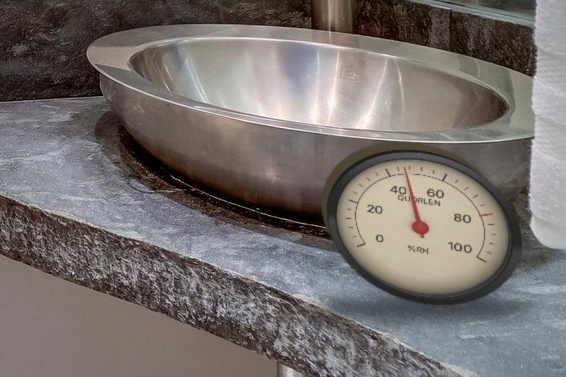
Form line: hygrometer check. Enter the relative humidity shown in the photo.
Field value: 46 %
